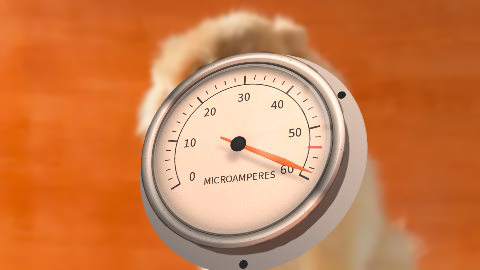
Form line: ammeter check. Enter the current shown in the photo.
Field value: 59 µA
